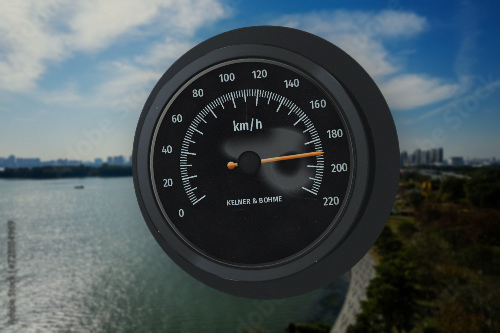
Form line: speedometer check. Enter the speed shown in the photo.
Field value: 190 km/h
